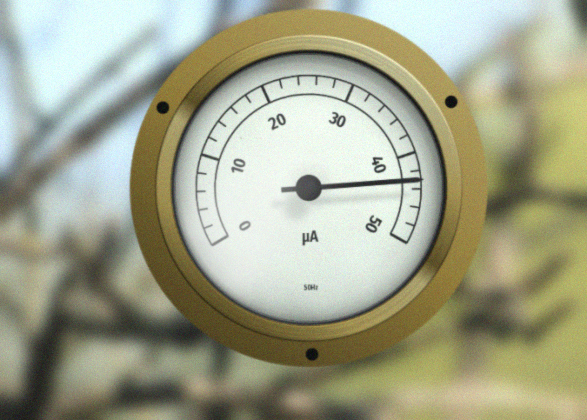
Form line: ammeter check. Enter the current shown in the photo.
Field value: 43 µA
